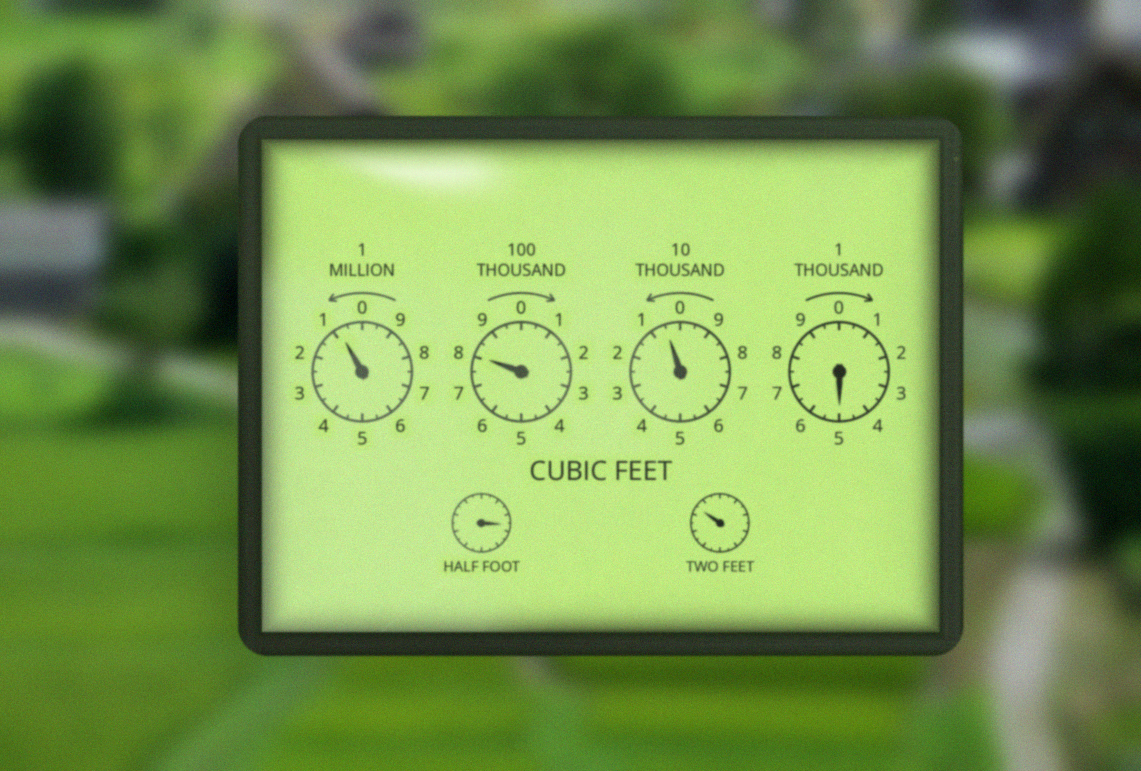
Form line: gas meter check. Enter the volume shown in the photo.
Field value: 80500 ft³
